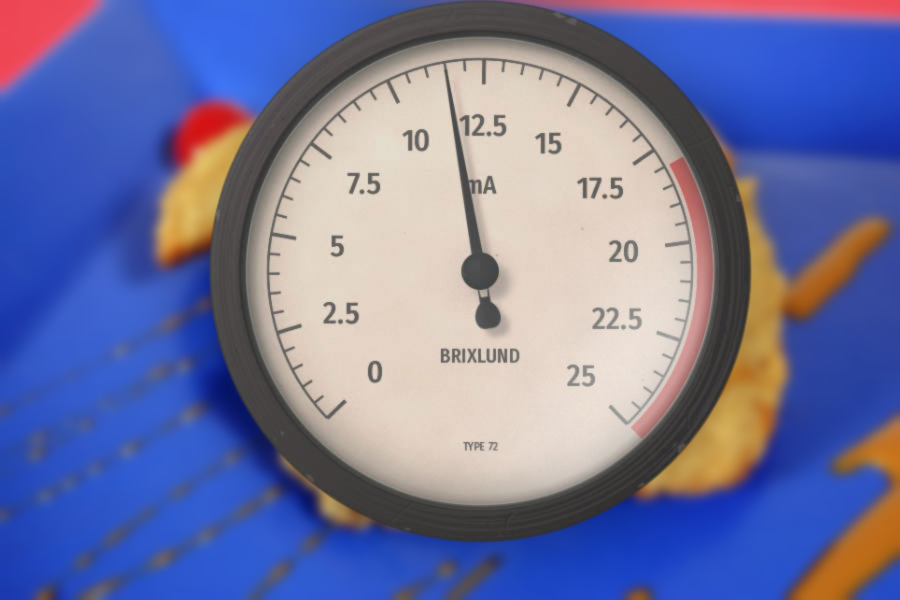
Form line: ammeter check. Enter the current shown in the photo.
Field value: 11.5 mA
